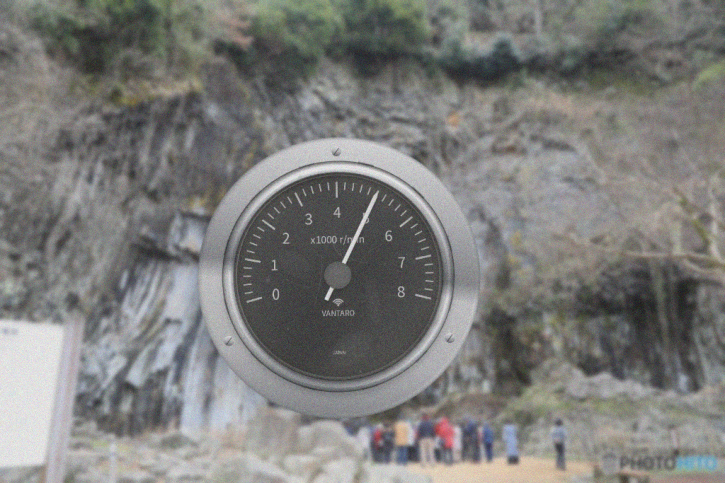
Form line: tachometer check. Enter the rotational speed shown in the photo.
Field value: 5000 rpm
